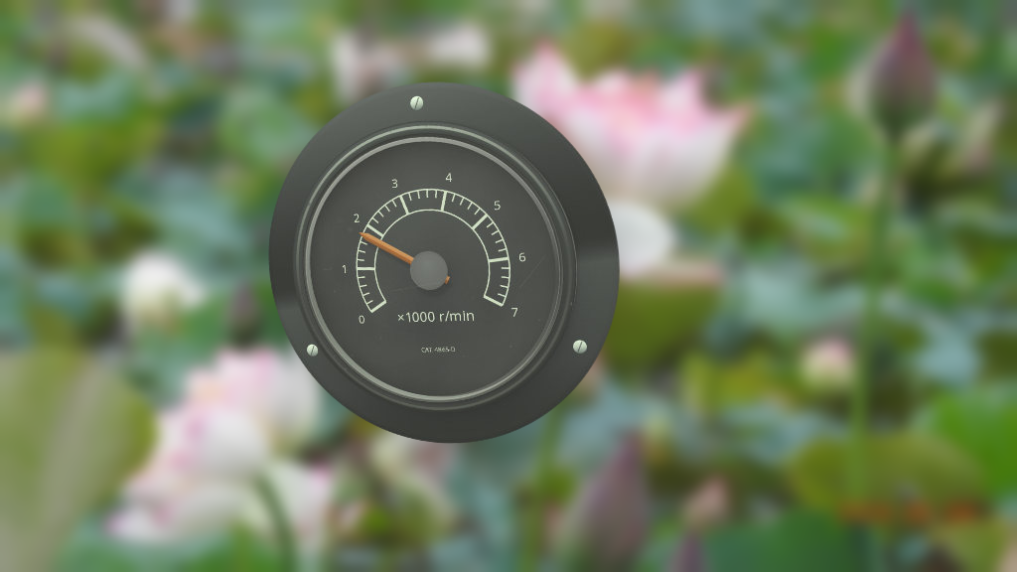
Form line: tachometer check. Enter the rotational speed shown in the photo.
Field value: 1800 rpm
